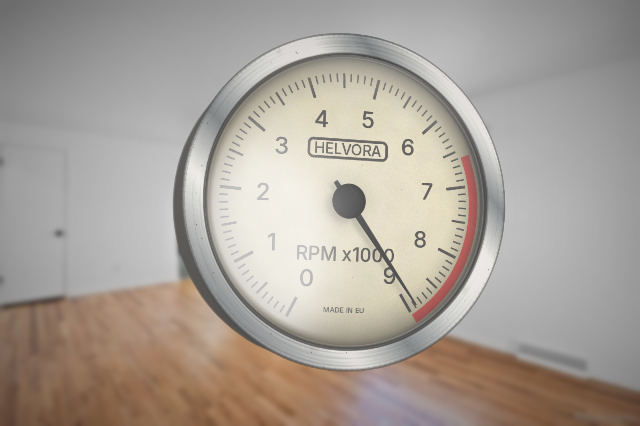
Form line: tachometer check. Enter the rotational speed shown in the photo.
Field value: 8900 rpm
